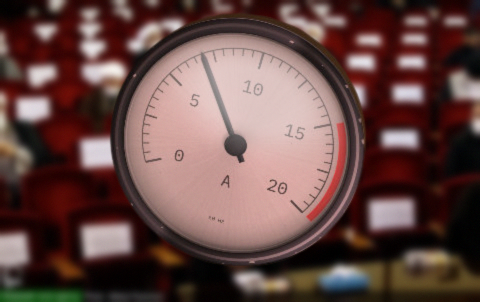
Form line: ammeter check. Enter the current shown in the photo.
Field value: 7 A
